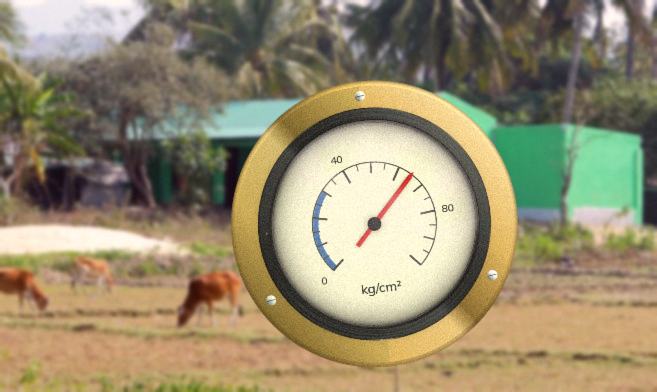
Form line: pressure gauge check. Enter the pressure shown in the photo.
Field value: 65 kg/cm²
